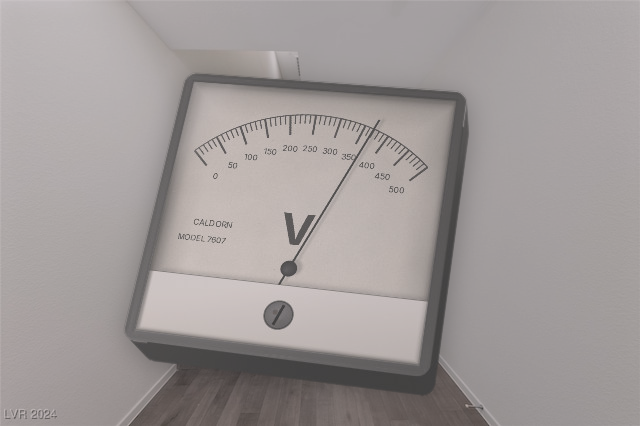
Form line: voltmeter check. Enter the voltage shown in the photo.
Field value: 370 V
